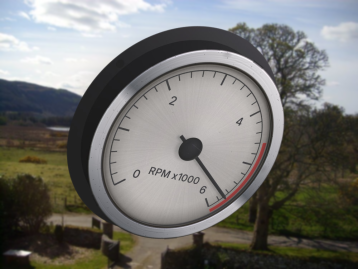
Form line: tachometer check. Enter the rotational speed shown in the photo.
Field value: 5700 rpm
